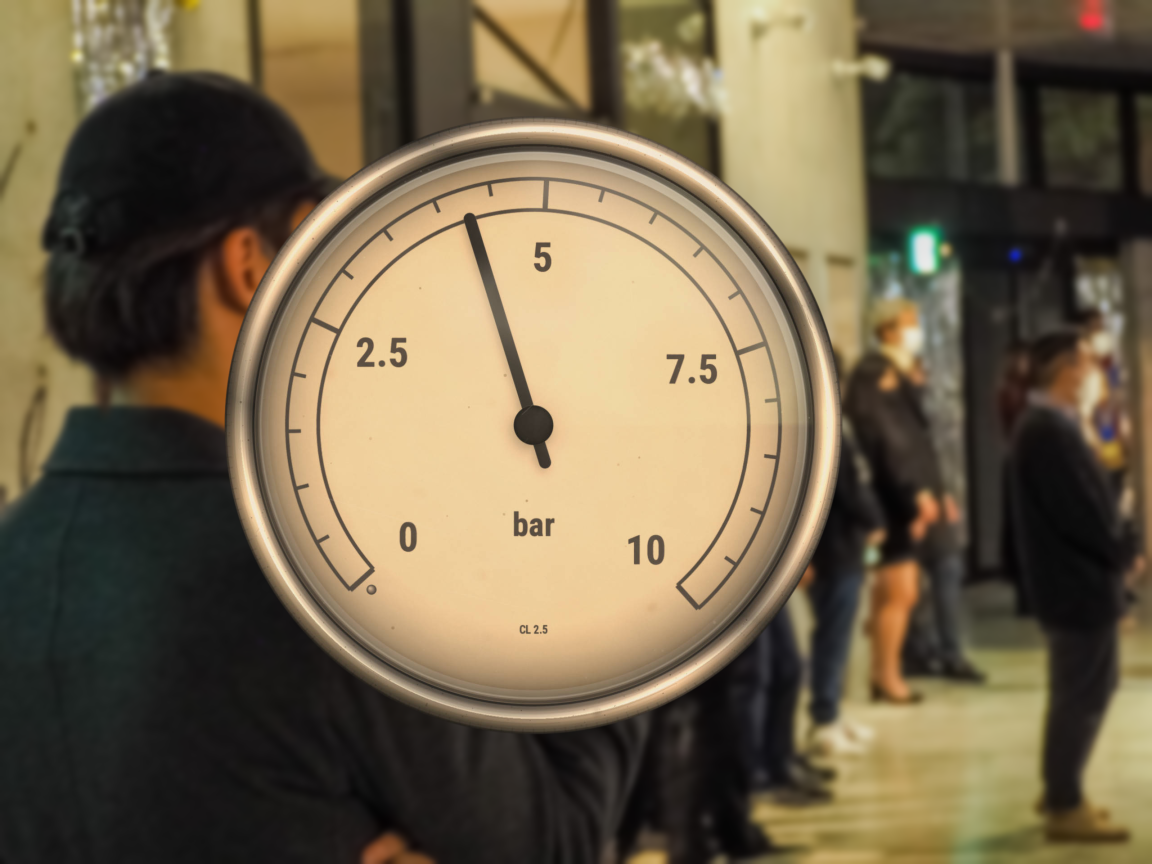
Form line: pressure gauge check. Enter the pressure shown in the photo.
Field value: 4.25 bar
